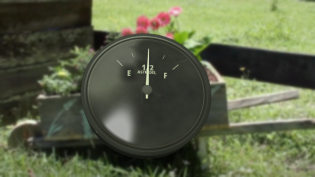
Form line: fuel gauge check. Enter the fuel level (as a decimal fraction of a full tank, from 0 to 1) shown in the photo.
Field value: 0.5
